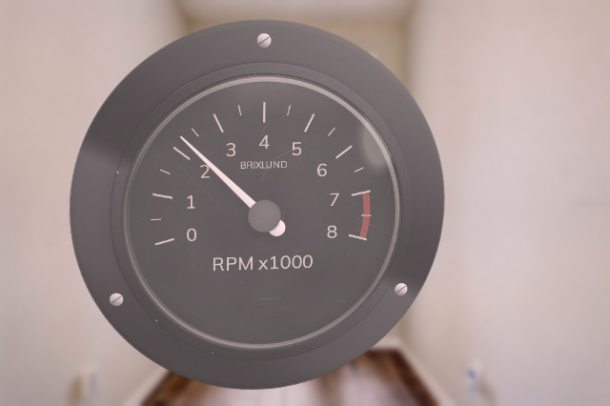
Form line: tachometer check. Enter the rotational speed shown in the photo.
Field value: 2250 rpm
